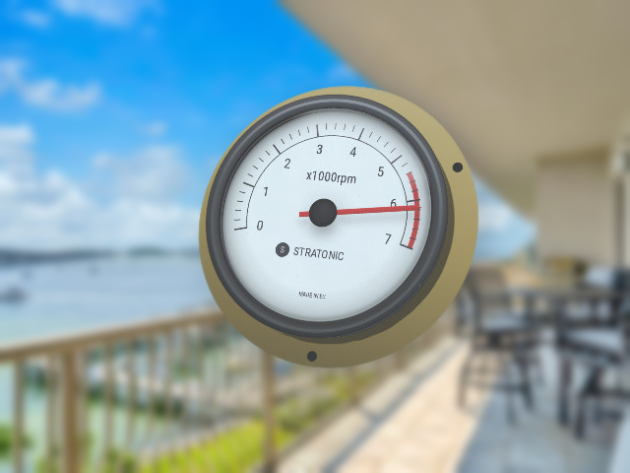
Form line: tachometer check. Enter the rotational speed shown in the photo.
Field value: 6200 rpm
